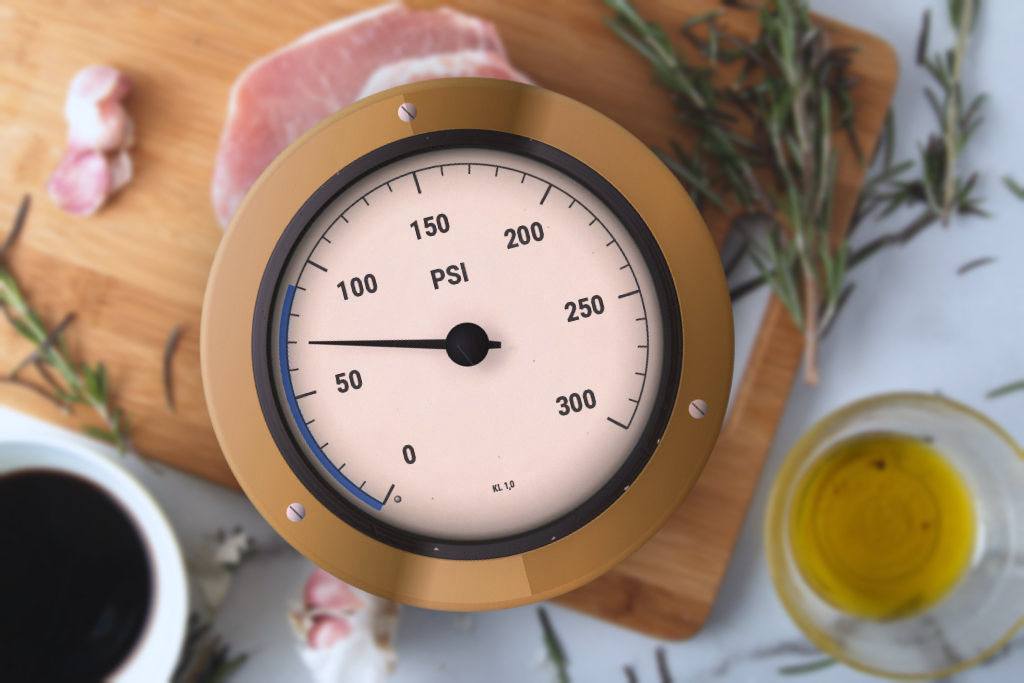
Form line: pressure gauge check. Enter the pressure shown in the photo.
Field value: 70 psi
